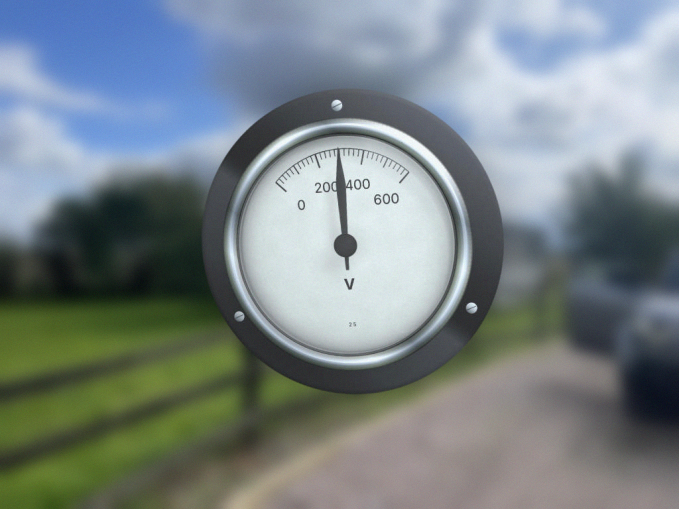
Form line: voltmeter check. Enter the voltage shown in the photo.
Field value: 300 V
